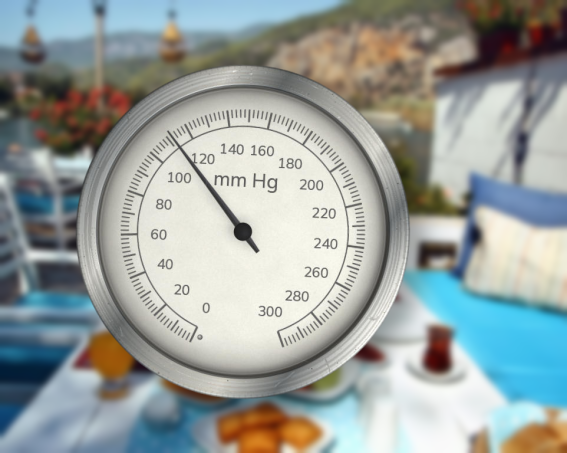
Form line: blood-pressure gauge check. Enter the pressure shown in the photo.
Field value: 112 mmHg
